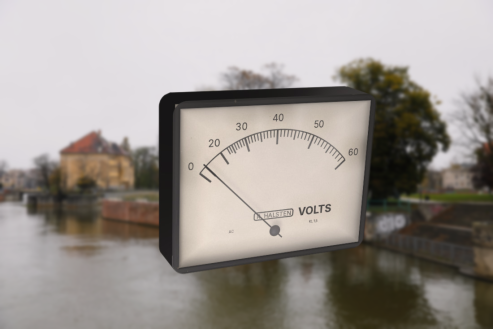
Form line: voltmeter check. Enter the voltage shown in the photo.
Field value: 10 V
